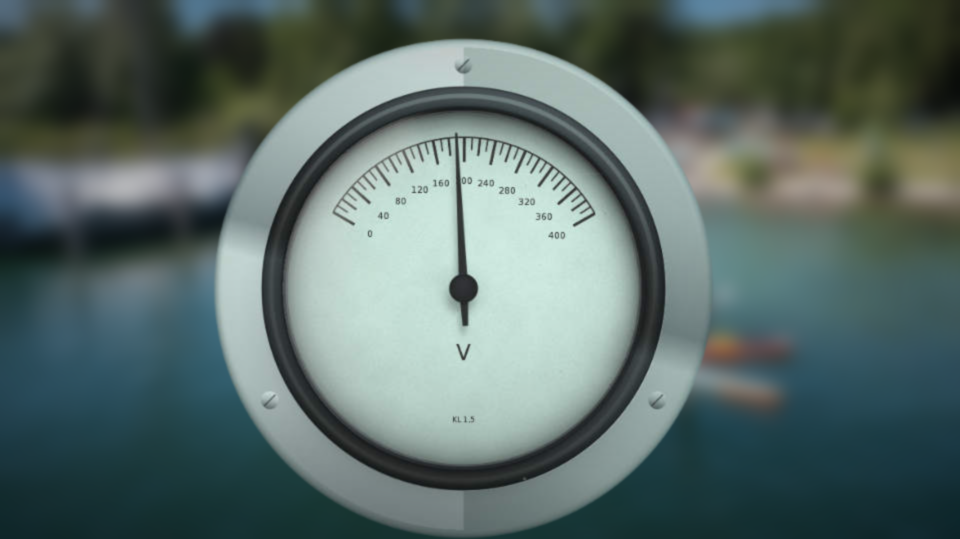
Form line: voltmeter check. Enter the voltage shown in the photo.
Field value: 190 V
